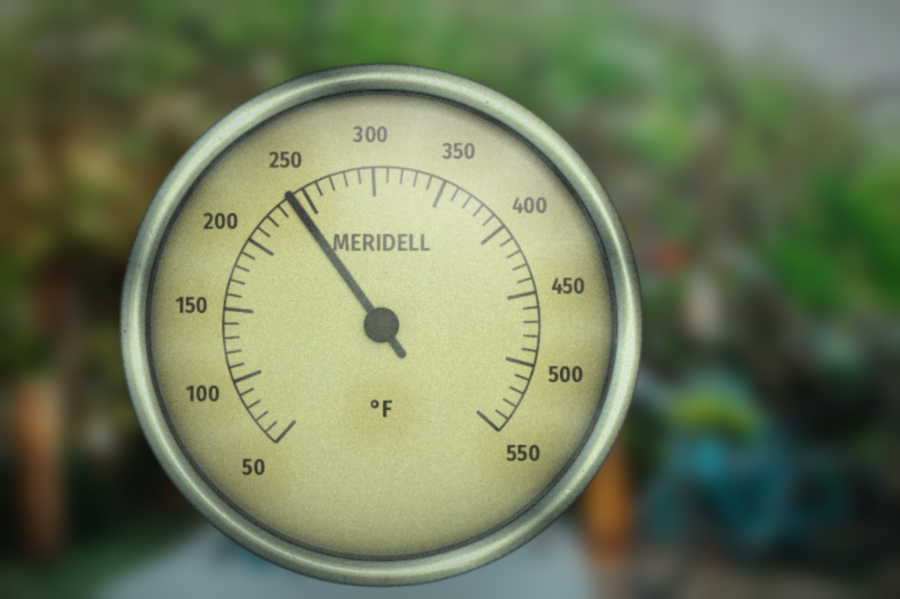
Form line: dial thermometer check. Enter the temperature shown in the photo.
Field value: 240 °F
